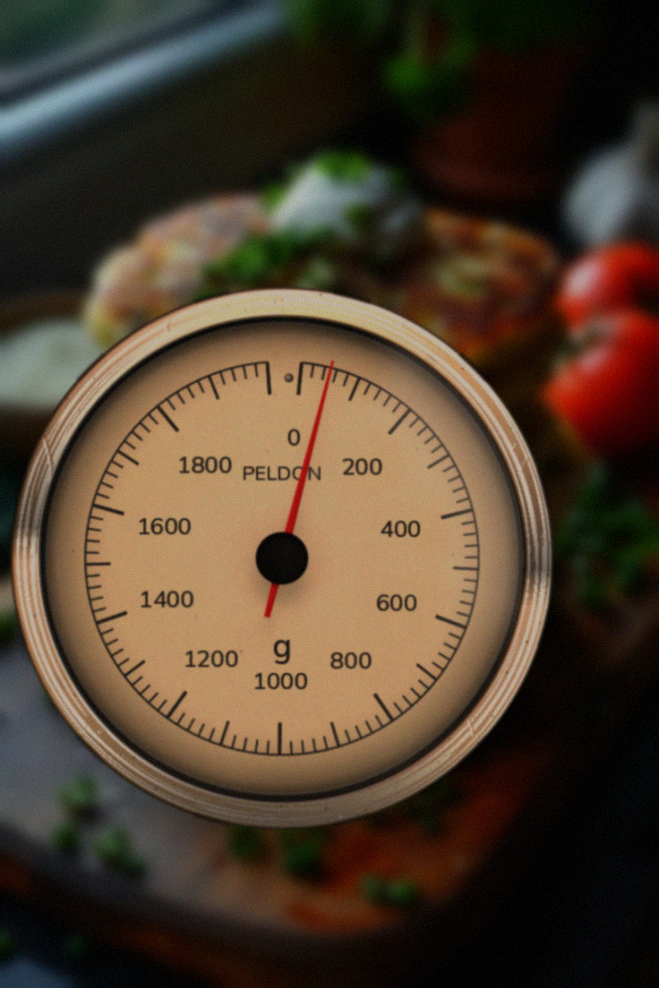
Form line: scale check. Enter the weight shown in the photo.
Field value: 50 g
